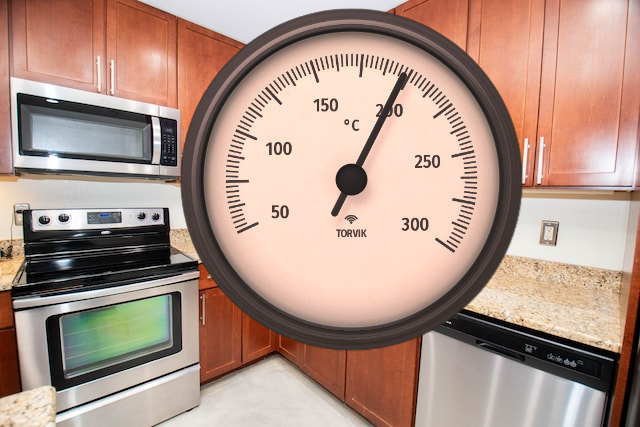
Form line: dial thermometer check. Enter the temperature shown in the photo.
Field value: 197.5 °C
